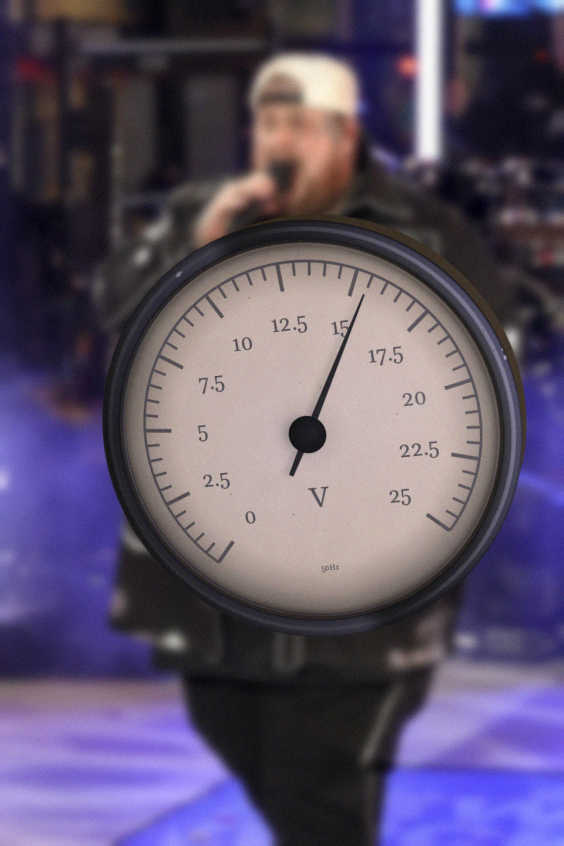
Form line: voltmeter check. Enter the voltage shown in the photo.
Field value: 15.5 V
